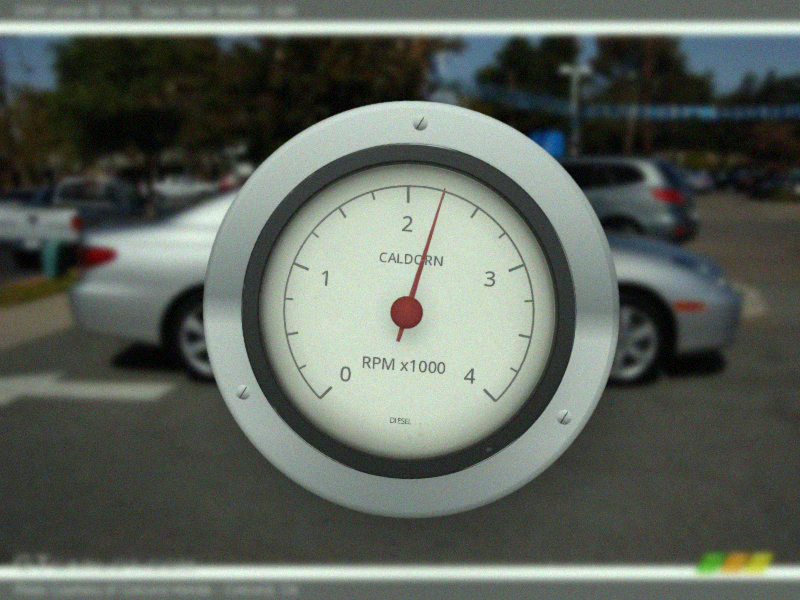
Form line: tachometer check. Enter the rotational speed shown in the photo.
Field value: 2250 rpm
